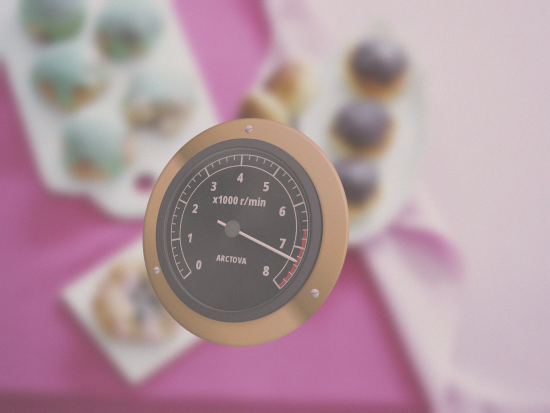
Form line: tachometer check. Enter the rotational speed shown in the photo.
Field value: 7300 rpm
